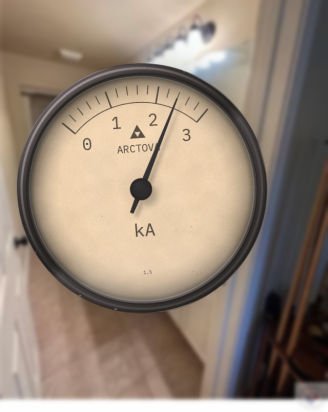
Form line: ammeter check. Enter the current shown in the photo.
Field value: 2.4 kA
